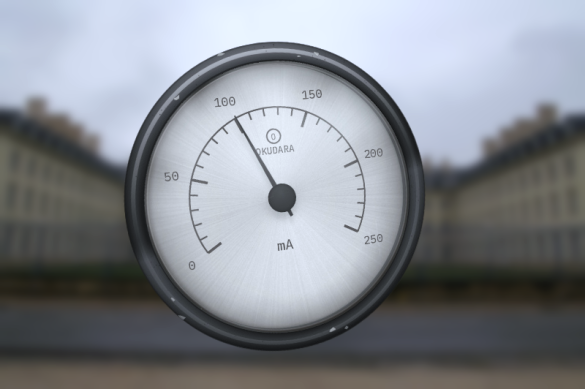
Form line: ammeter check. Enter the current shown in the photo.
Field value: 100 mA
